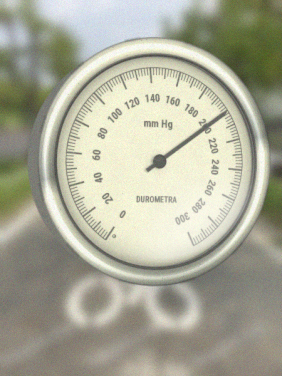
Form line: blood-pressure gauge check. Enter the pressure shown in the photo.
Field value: 200 mmHg
